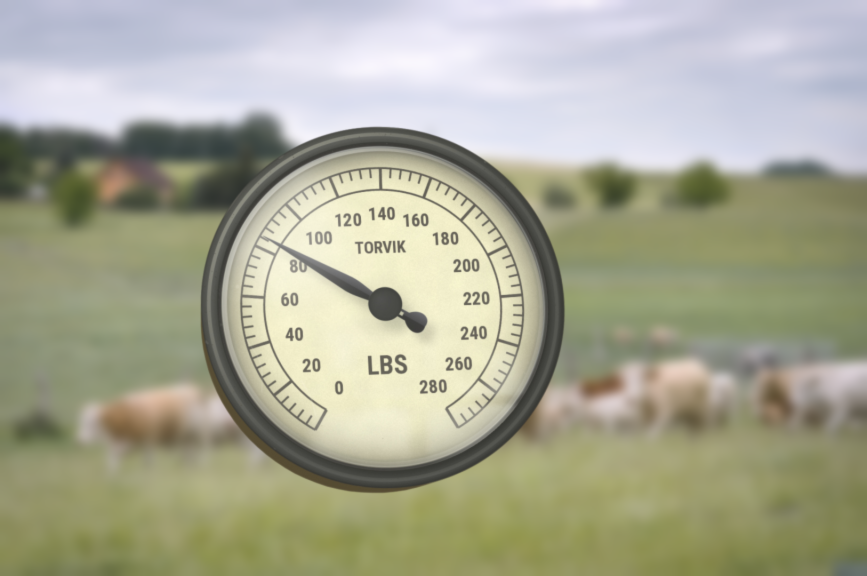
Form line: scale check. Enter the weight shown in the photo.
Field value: 84 lb
